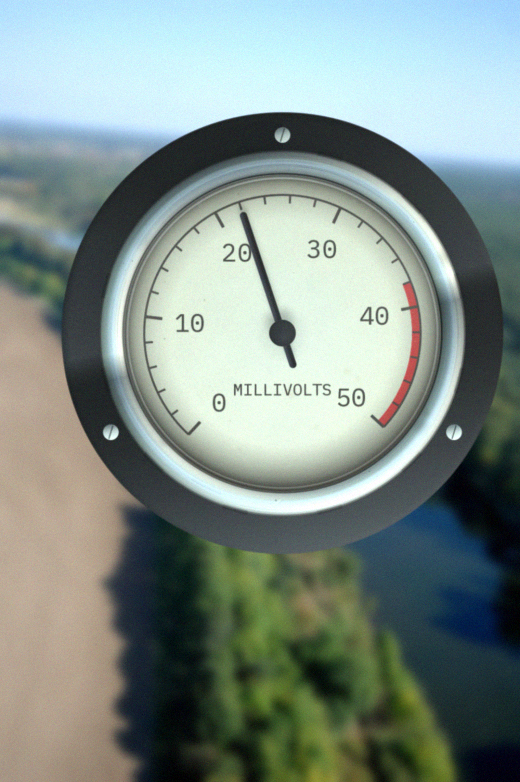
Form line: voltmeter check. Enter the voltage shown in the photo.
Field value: 22 mV
